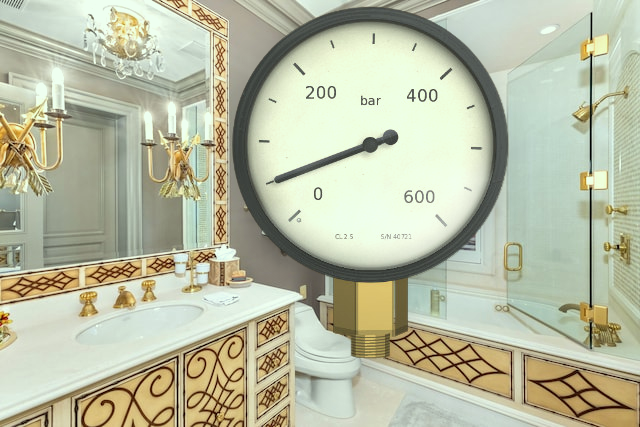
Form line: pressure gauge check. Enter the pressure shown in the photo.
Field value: 50 bar
